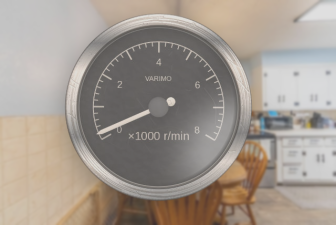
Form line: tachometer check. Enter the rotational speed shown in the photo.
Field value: 200 rpm
